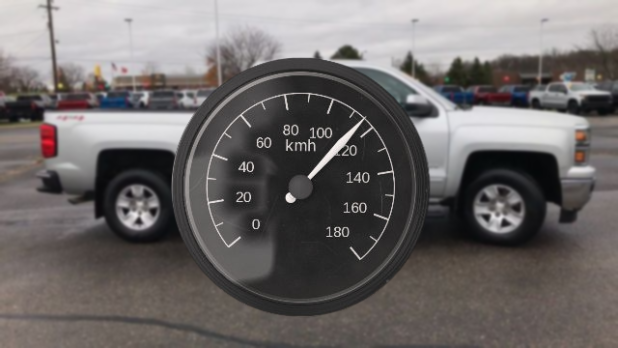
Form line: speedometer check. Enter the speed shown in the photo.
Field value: 115 km/h
